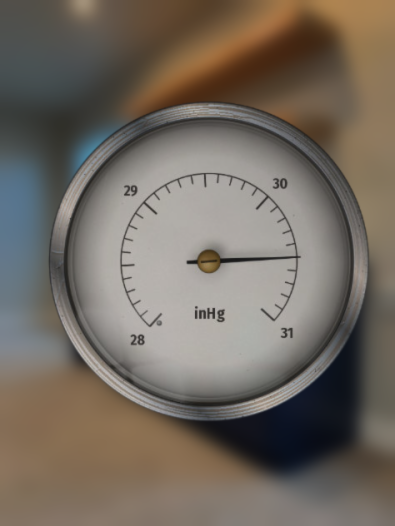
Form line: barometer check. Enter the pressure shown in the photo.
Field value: 30.5 inHg
